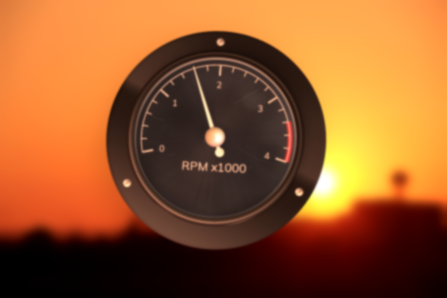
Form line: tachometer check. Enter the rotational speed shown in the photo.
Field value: 1600 rpm
